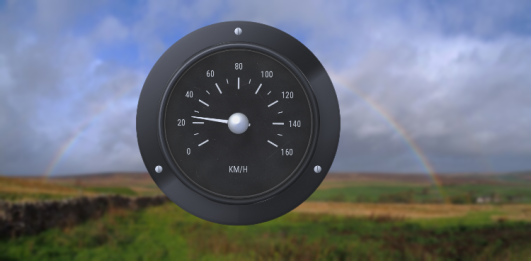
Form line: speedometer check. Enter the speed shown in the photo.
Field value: 25 km/h
